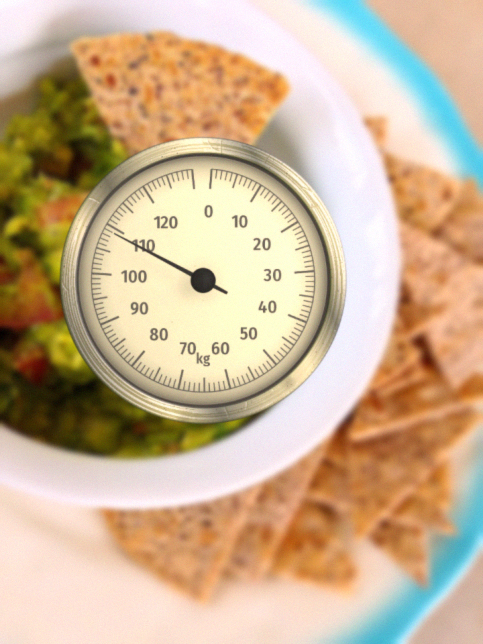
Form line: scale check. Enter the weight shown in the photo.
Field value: 109 kg
